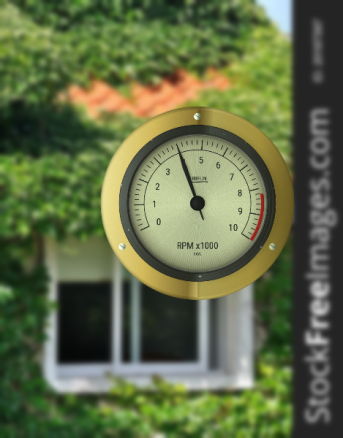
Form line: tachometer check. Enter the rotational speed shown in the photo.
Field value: 4000 rpm
